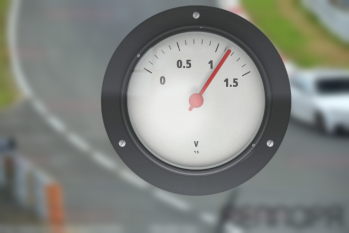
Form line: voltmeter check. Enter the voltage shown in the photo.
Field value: 1.15 V
